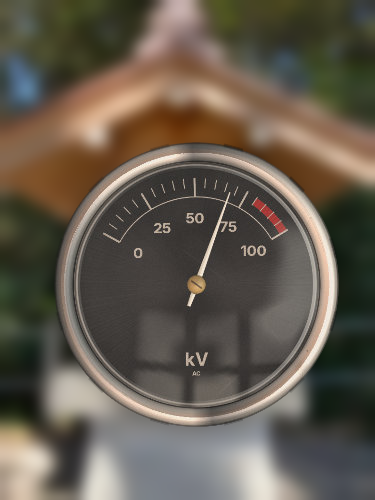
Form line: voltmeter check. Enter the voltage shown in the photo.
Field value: 67.5 kV
